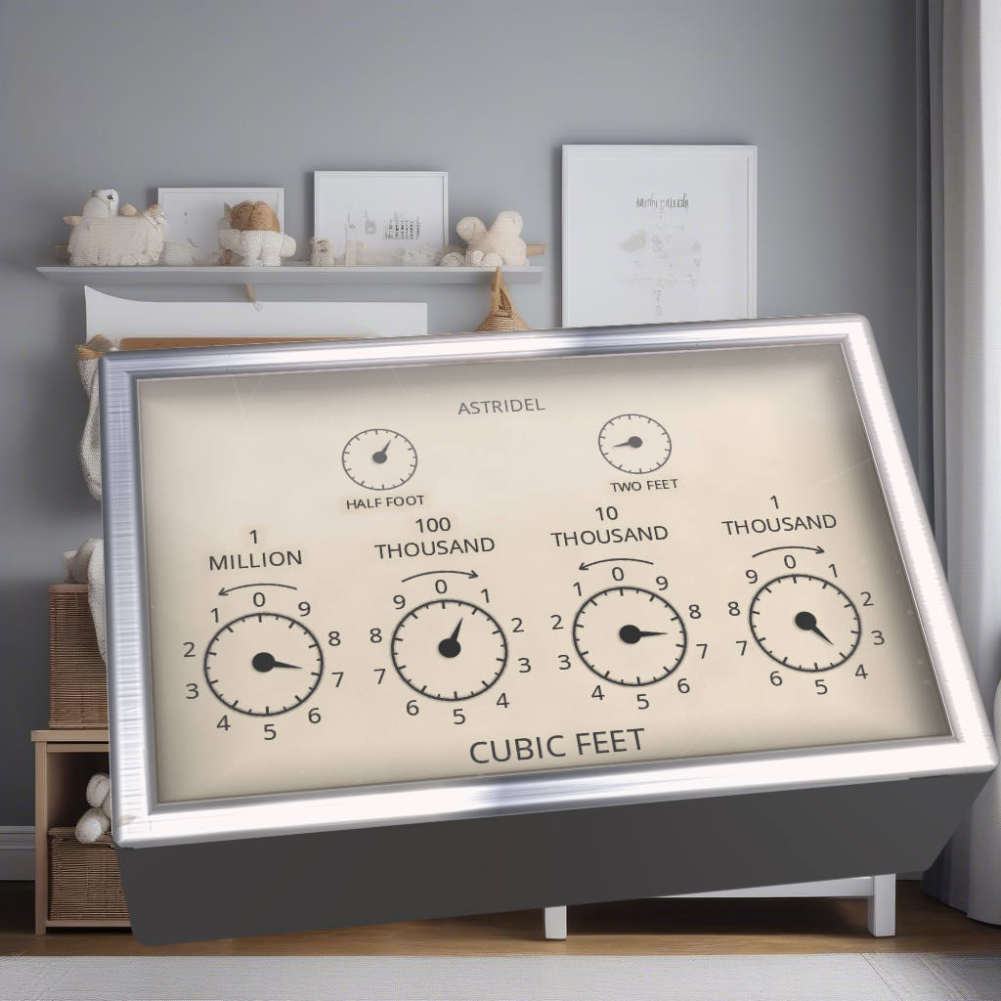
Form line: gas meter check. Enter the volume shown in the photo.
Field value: 707400 ft³
